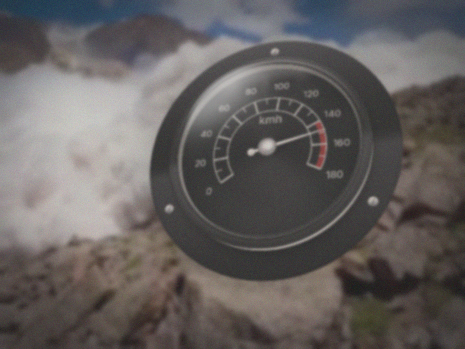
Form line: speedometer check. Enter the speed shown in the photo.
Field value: 150 km/h
